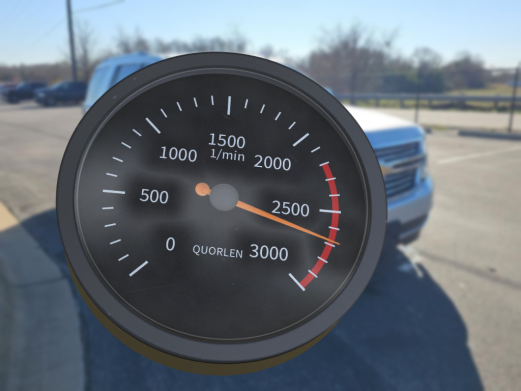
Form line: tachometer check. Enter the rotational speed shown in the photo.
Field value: 2700 rpm
